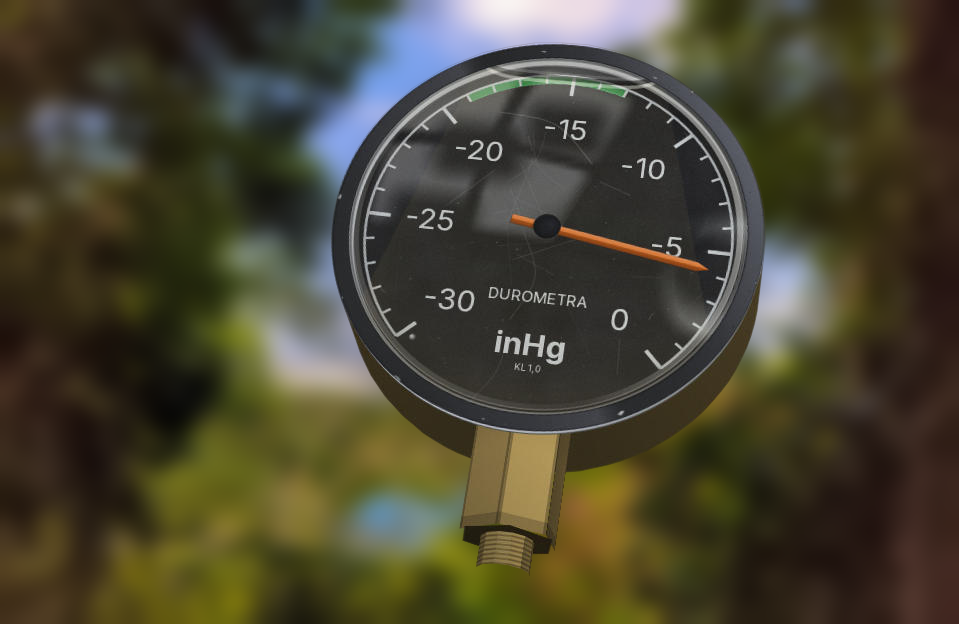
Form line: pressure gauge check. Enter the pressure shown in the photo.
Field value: -4 inHg
